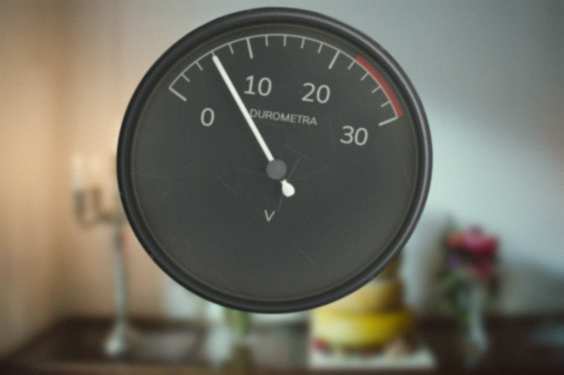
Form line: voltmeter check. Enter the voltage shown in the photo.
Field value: 6 V
